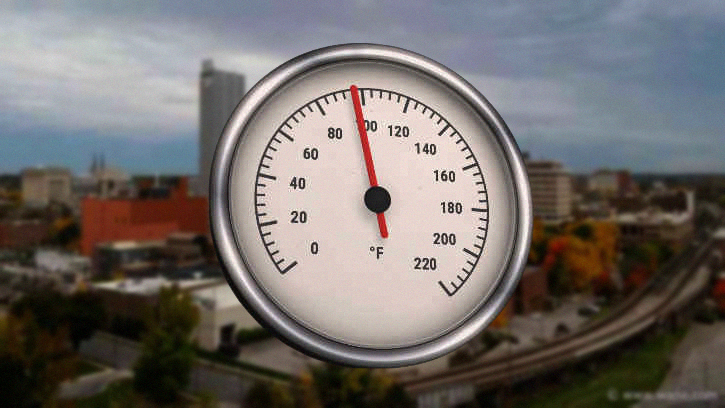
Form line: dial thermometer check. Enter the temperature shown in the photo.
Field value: 96 °F
